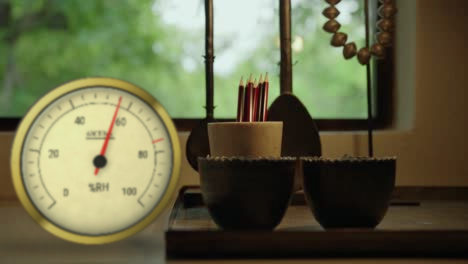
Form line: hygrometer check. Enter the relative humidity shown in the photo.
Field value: 56 %
